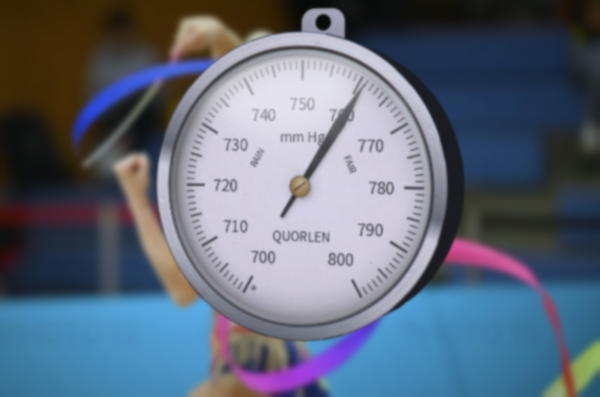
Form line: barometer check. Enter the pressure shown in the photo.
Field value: 761 mmHg
